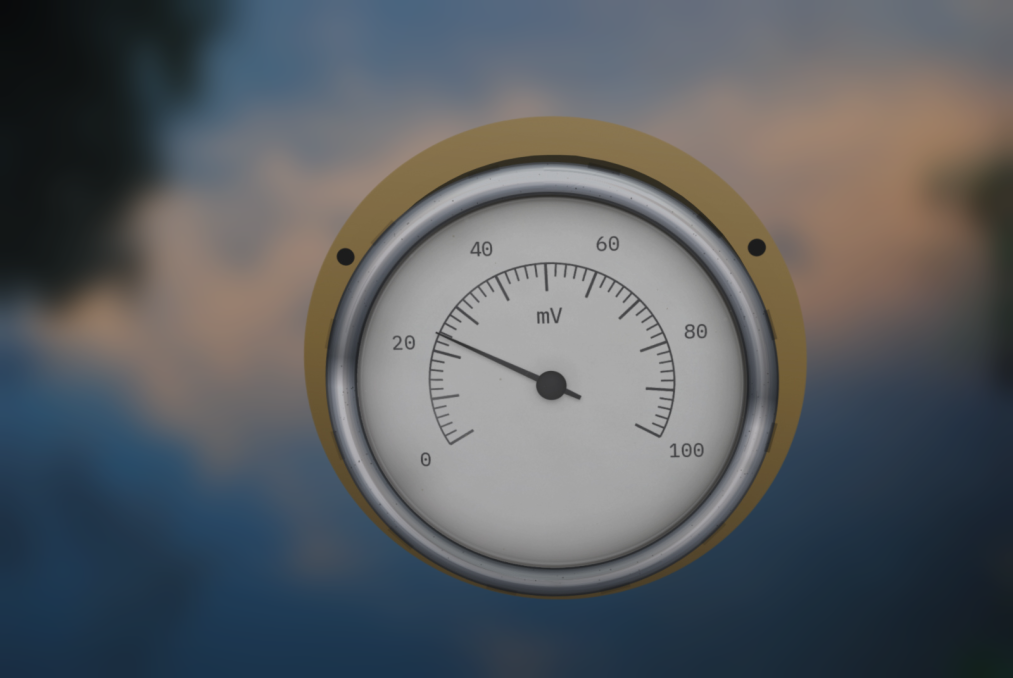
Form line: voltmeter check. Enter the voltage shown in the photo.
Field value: 24 mV
